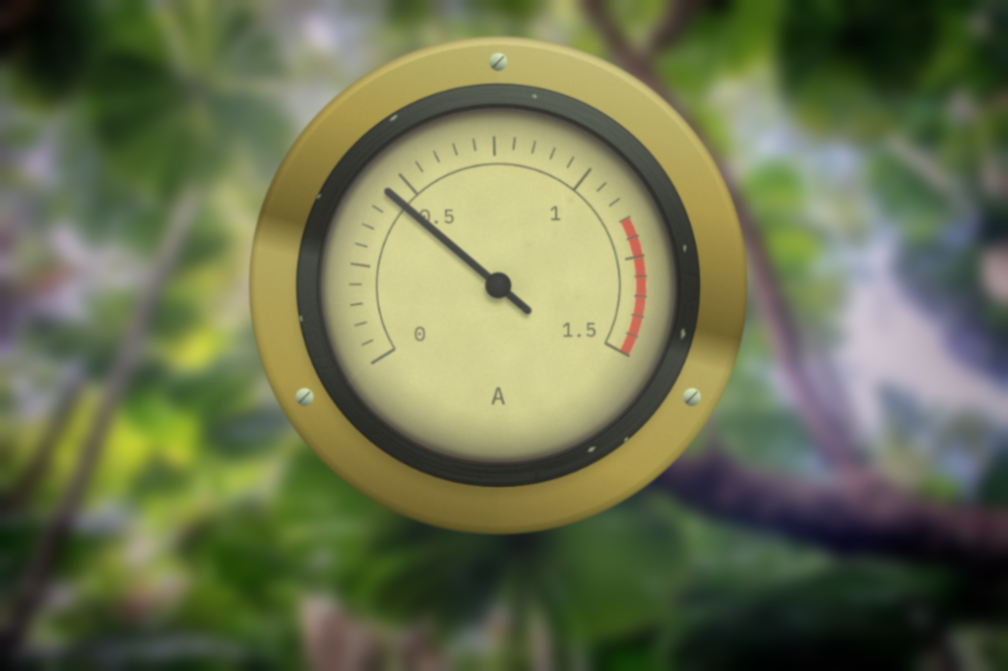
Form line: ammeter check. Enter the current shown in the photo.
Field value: 0.45 A
